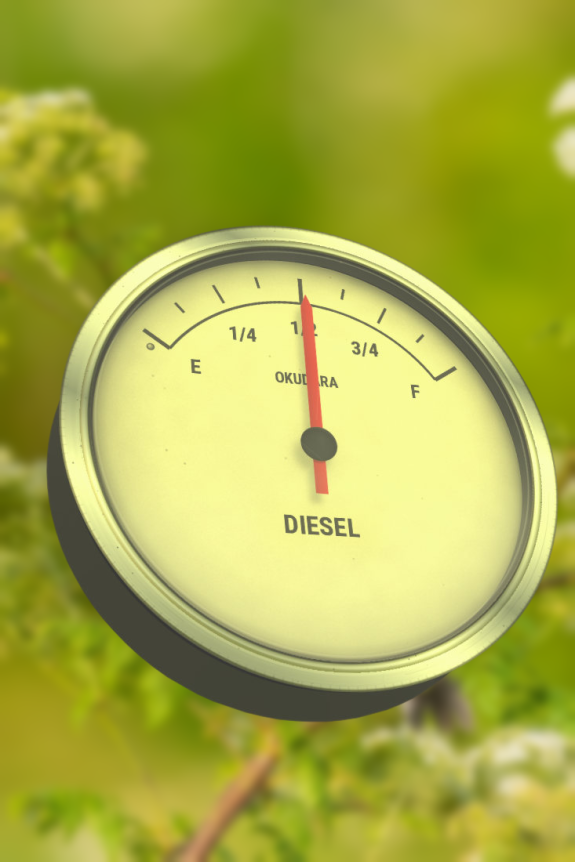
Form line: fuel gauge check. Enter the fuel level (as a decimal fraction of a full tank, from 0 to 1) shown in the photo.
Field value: 0.5
